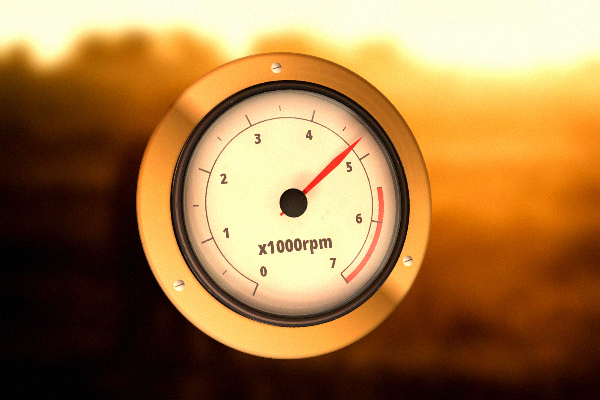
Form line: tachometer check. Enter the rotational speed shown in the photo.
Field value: 4750 rpm
